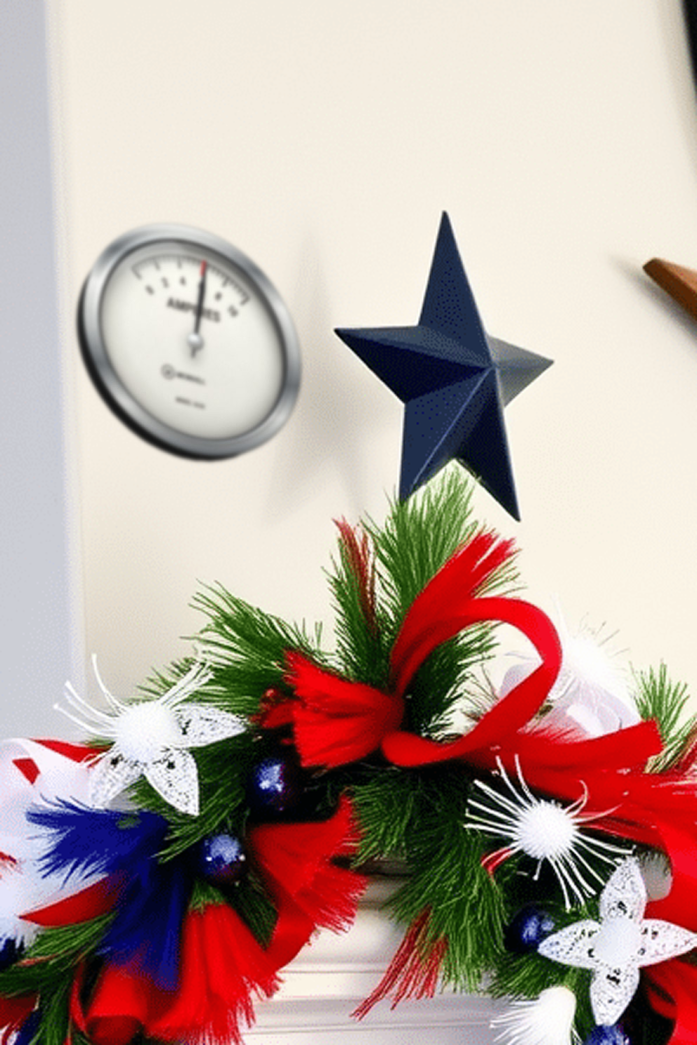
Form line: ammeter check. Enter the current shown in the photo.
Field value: 6 A
